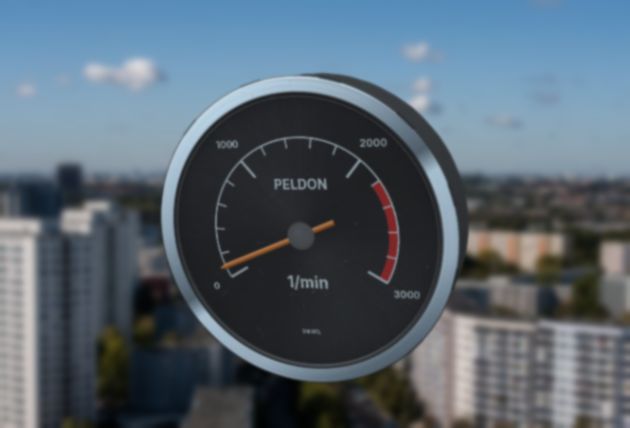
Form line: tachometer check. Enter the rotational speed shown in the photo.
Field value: 100 rpm
